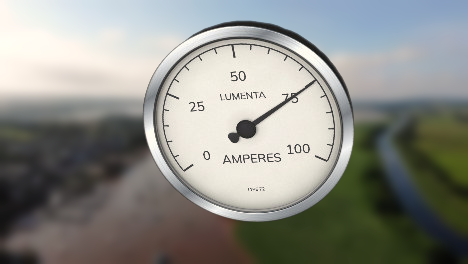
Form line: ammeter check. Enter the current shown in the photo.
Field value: 75 A
